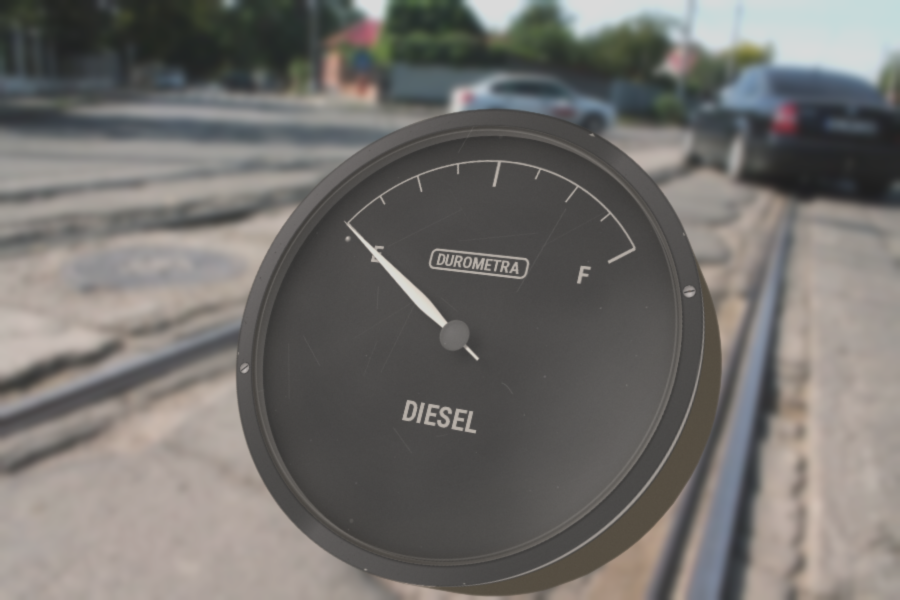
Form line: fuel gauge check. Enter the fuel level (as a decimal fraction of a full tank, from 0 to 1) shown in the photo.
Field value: 0
